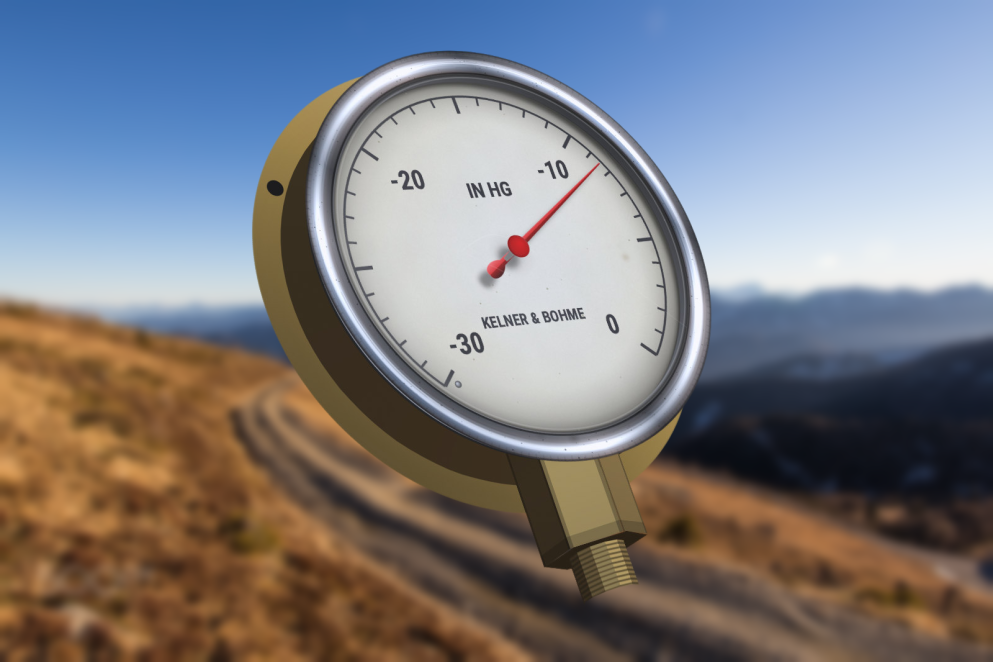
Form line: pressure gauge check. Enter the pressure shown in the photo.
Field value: -8.5 inHg
